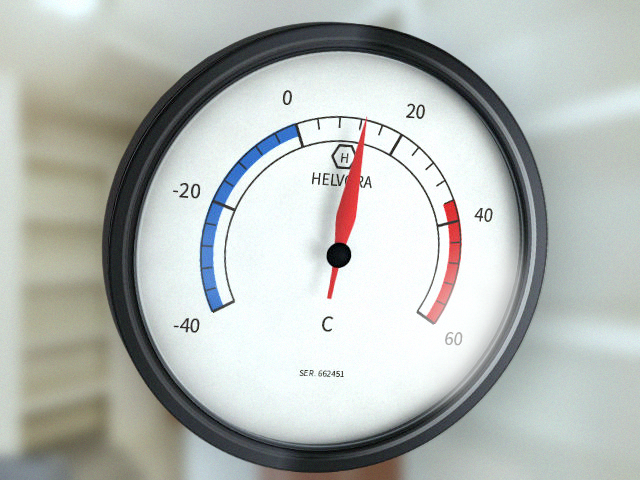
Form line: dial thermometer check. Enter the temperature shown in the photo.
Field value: 12 °C
